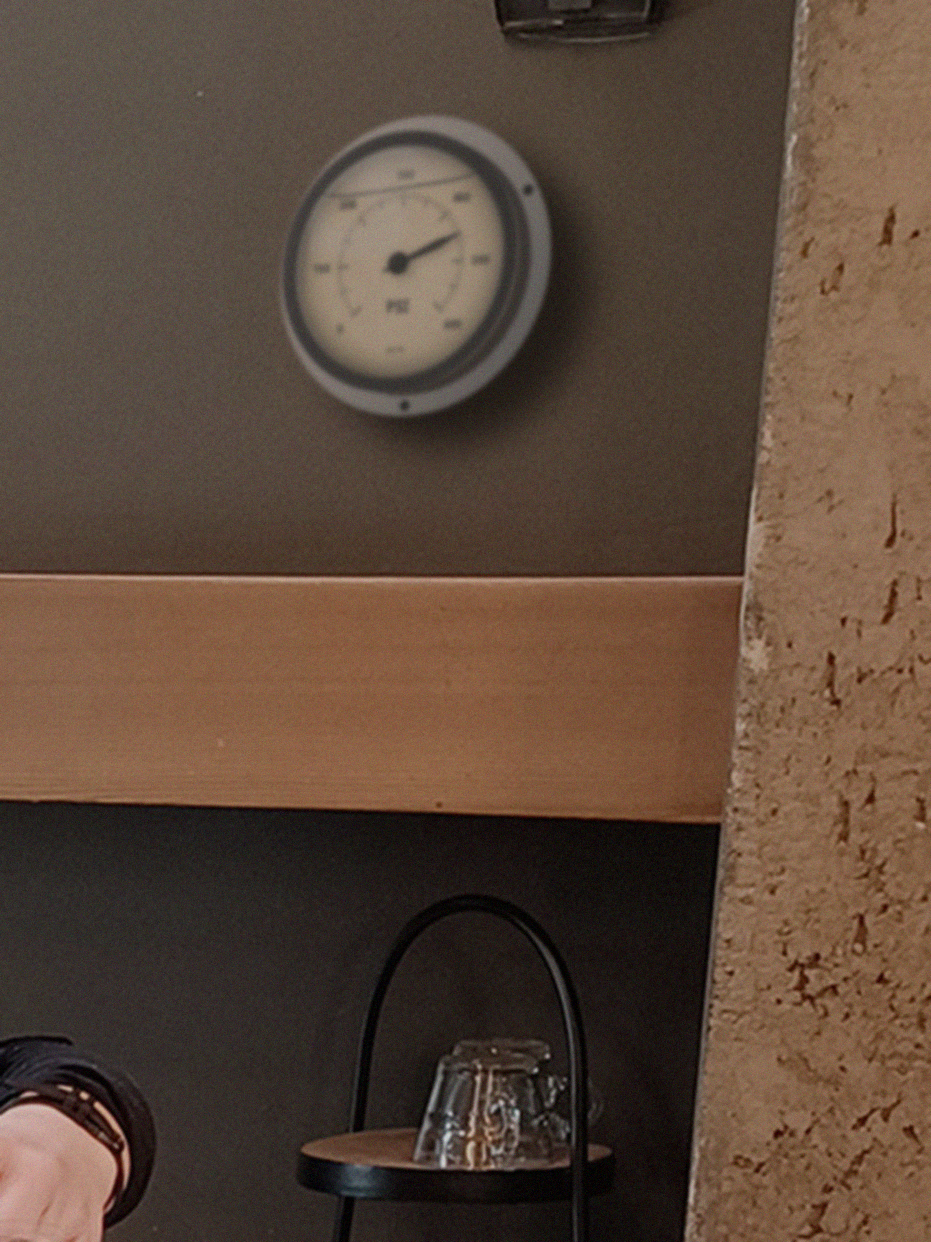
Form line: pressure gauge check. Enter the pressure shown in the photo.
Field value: 450 psi
